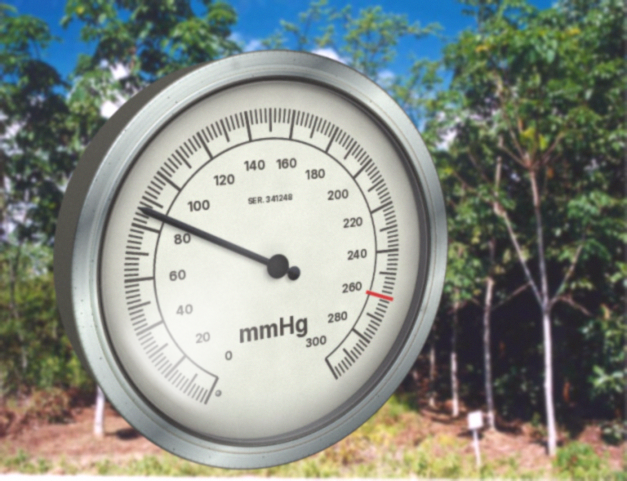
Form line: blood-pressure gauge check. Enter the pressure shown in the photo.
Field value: 86 mmHg
